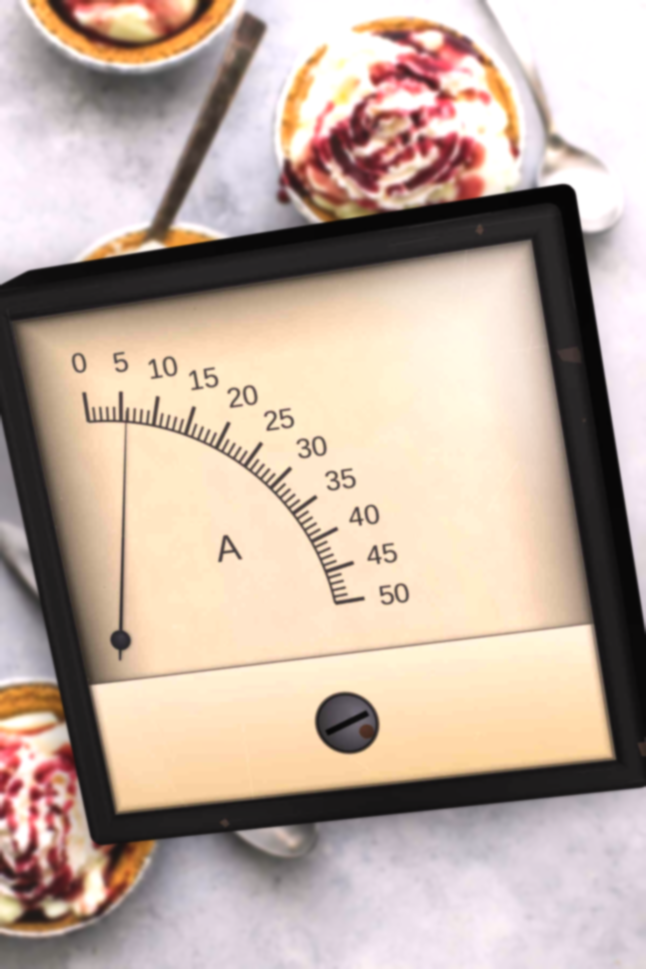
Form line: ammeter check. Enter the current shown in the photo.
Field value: 6 A
